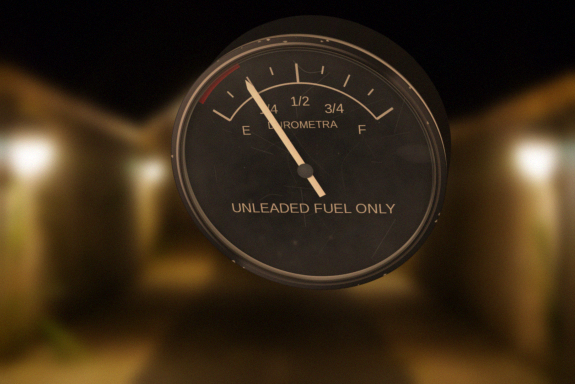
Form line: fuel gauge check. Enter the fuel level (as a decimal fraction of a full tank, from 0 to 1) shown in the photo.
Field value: 0.25
